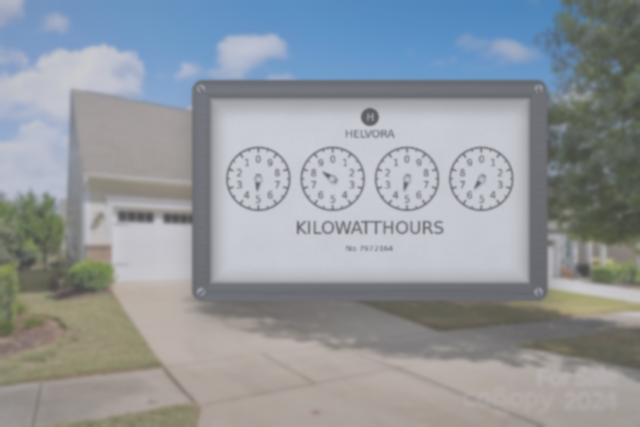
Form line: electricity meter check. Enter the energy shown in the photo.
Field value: 4846 kWh
